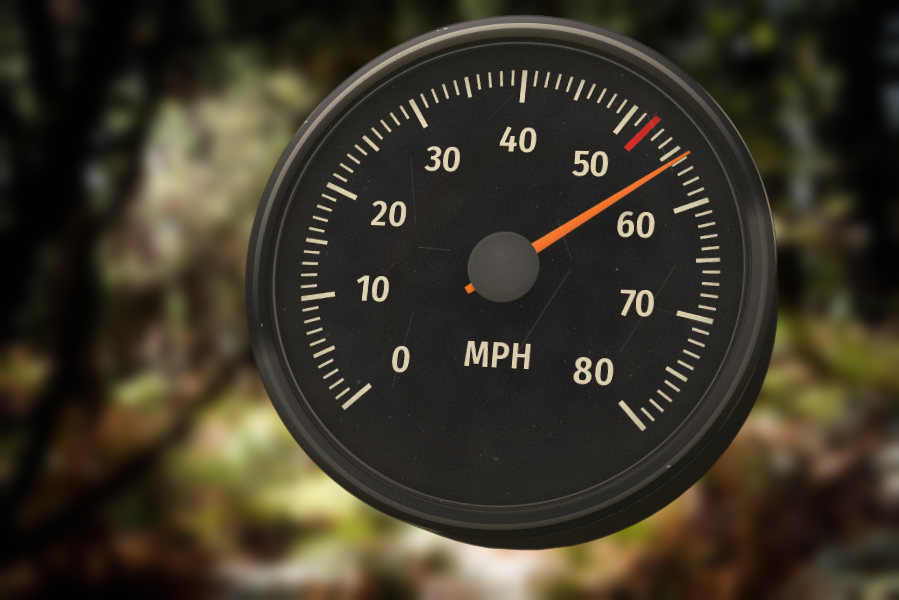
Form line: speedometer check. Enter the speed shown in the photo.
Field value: 56 mph
